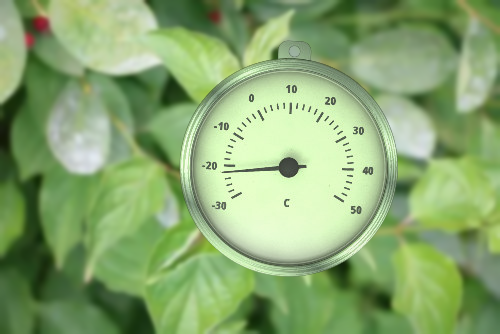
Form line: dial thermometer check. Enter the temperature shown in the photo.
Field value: -22 °C
